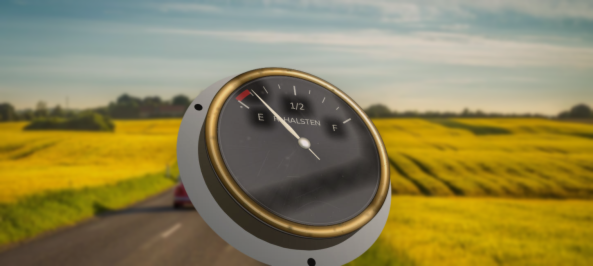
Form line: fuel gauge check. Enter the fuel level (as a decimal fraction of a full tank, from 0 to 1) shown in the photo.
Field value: 0.125
